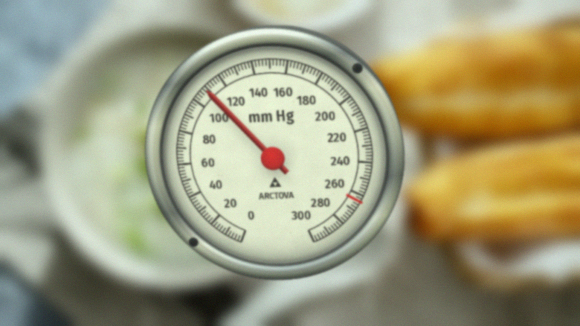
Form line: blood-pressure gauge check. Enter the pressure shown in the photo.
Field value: 110 mmHg
